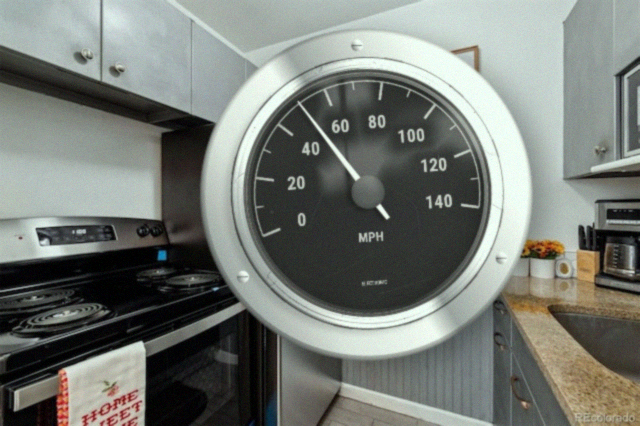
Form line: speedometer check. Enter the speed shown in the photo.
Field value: 50 mph
